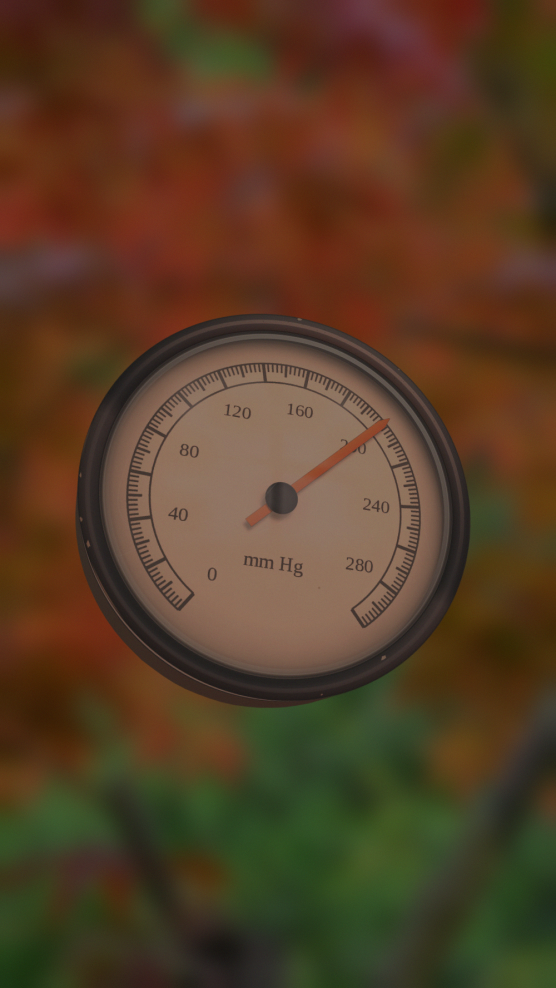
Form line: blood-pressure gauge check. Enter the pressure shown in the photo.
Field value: 200 mmHg
